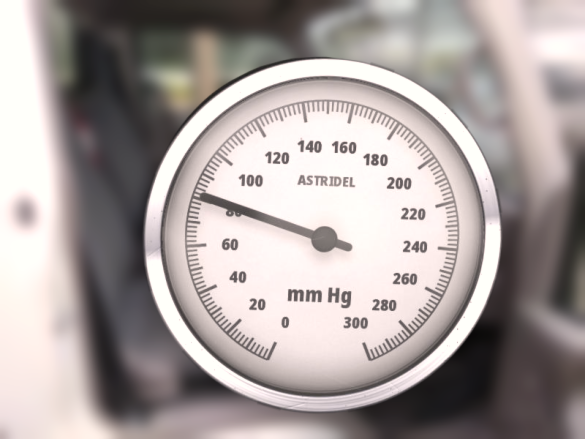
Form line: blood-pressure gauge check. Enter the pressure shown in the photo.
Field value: 82 mmHg
